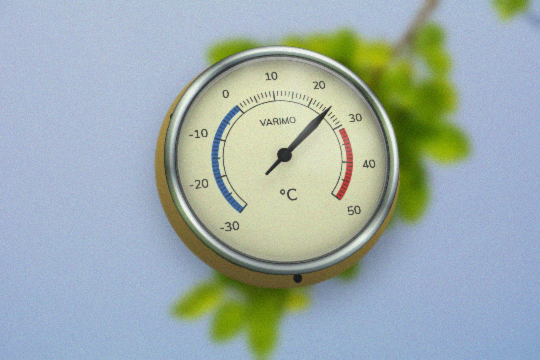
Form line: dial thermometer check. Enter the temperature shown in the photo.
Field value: 25 °C
